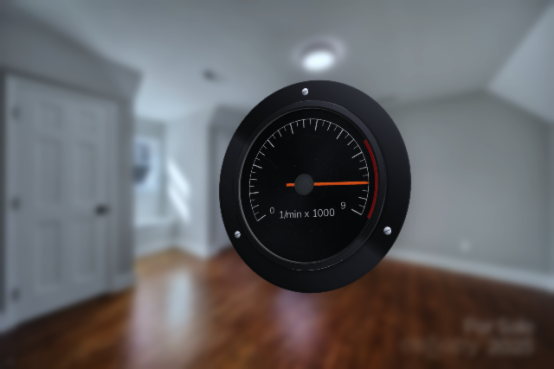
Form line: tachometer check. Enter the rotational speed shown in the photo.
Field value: 8000 rpm
